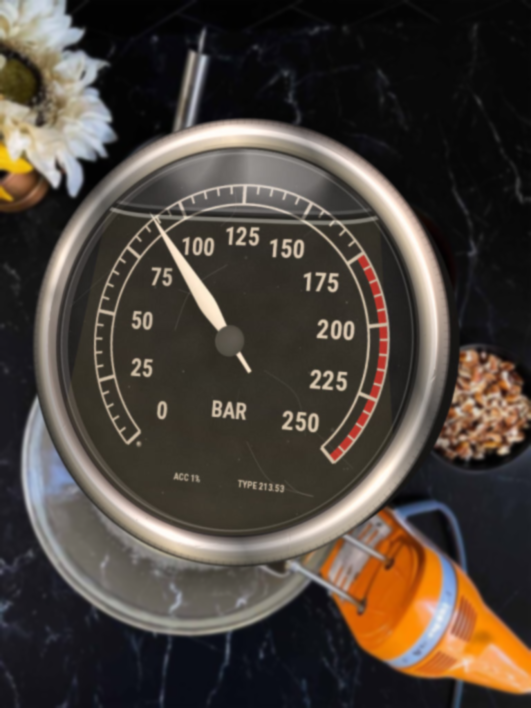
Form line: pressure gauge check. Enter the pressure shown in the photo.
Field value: 90 bar
